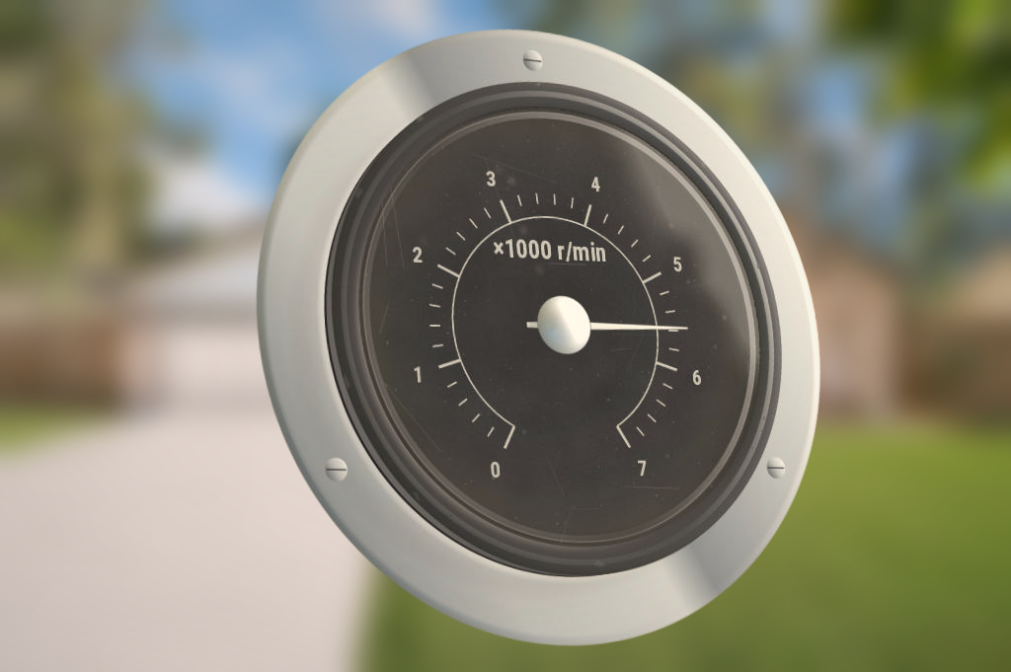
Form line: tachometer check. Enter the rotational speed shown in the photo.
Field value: 5600 rpm
